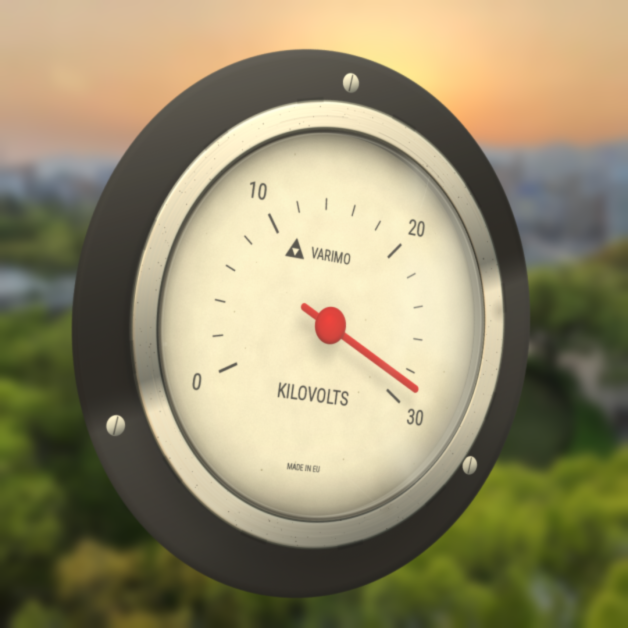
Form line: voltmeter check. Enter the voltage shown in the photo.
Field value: 29 kV
